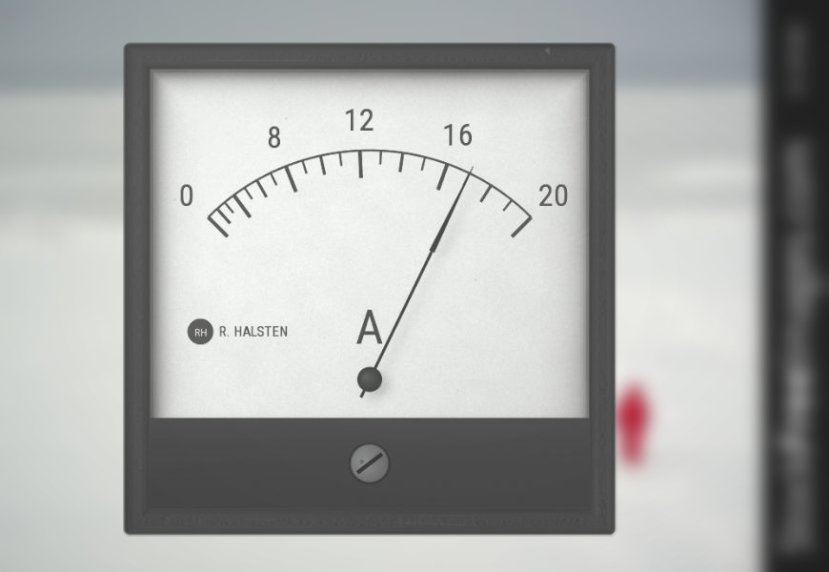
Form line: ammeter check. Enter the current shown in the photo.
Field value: 17 A
